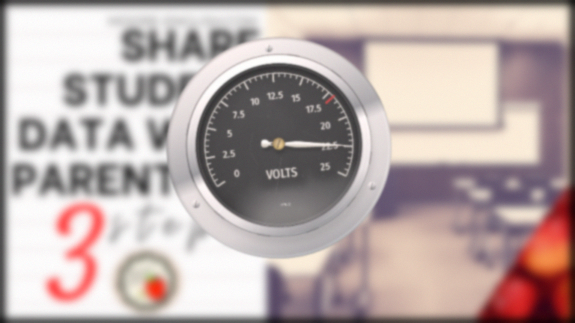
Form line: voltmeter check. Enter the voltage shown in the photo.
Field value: 22.5 V
